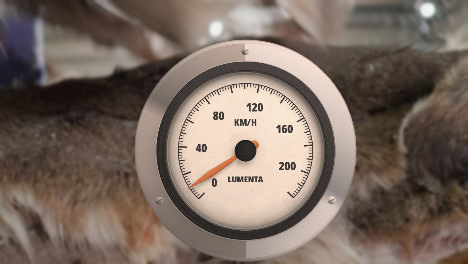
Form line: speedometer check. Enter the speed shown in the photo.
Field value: 10 km/h
